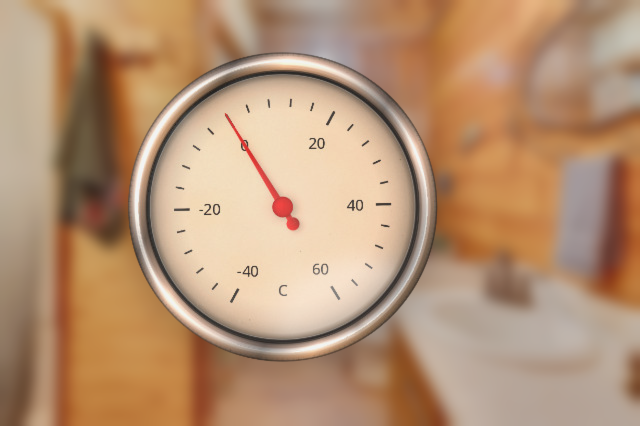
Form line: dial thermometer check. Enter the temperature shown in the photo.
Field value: 0 °C
